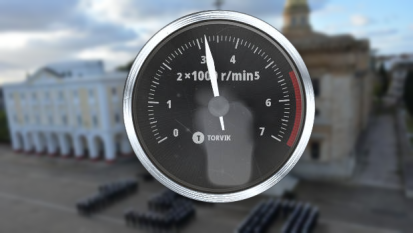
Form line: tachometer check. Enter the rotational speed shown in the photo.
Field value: 3200 rpm
